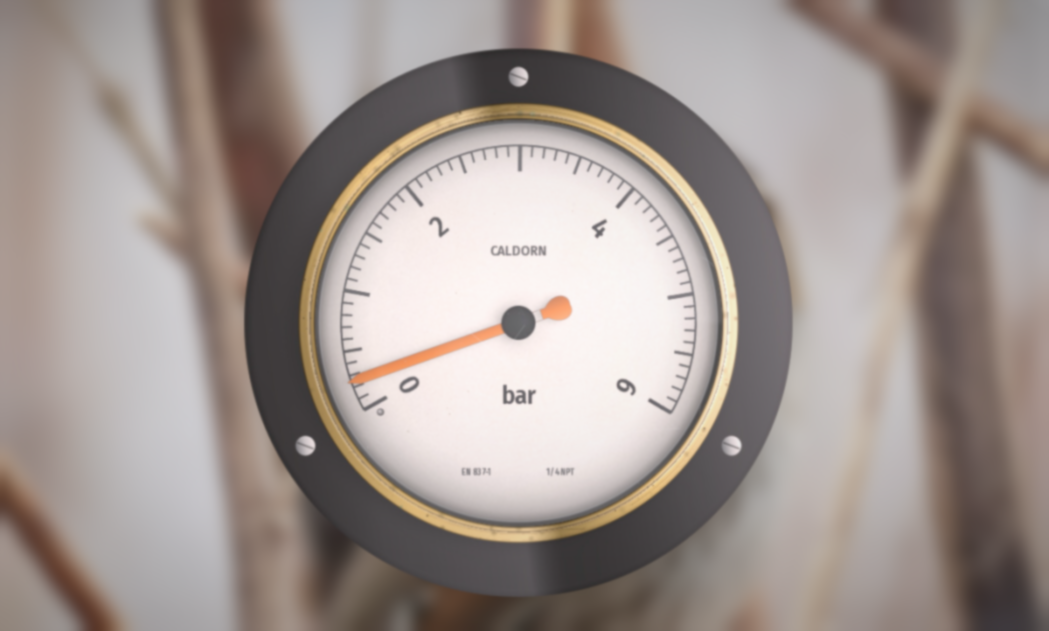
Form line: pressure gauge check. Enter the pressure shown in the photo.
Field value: 0.25 bar
